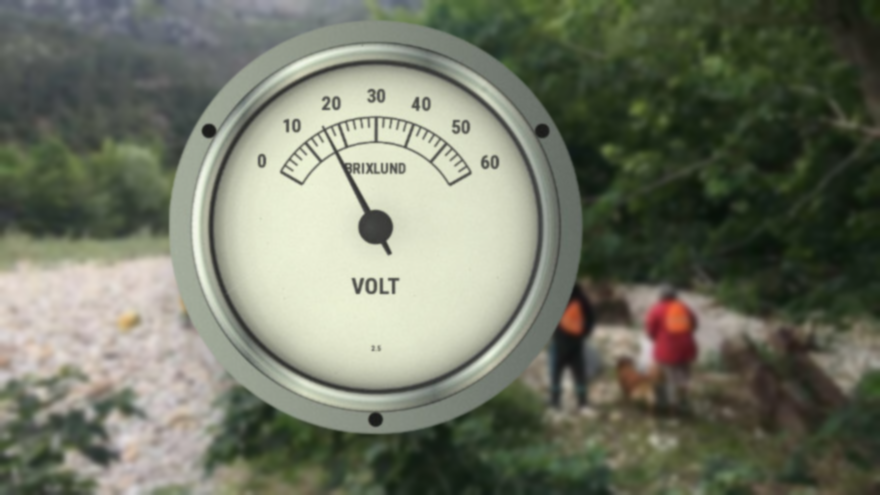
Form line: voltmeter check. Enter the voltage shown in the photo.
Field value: 16 V
